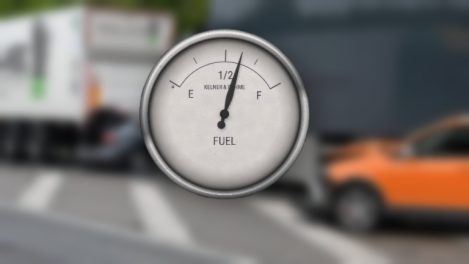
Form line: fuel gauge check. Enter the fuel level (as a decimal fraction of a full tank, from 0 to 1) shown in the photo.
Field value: 0.625
